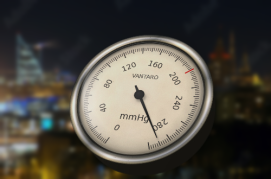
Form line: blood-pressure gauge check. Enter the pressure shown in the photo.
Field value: 290 mmHg
